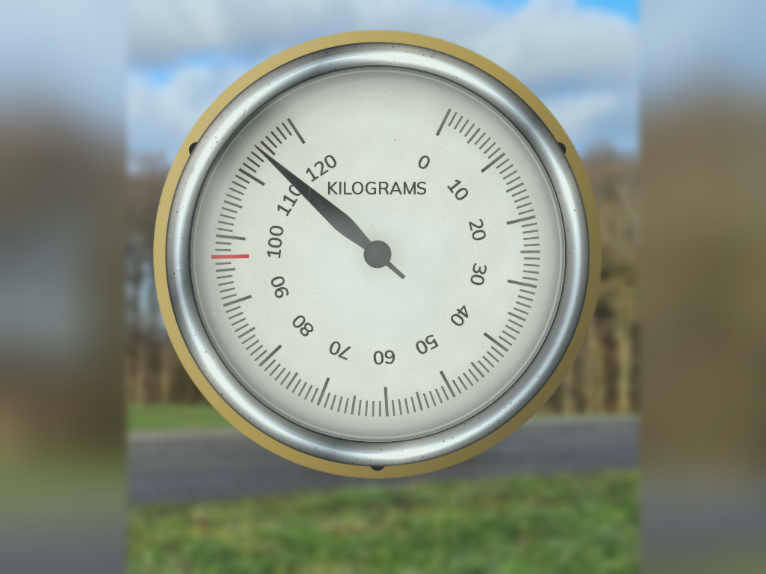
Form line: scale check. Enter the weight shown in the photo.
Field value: 114 kg
